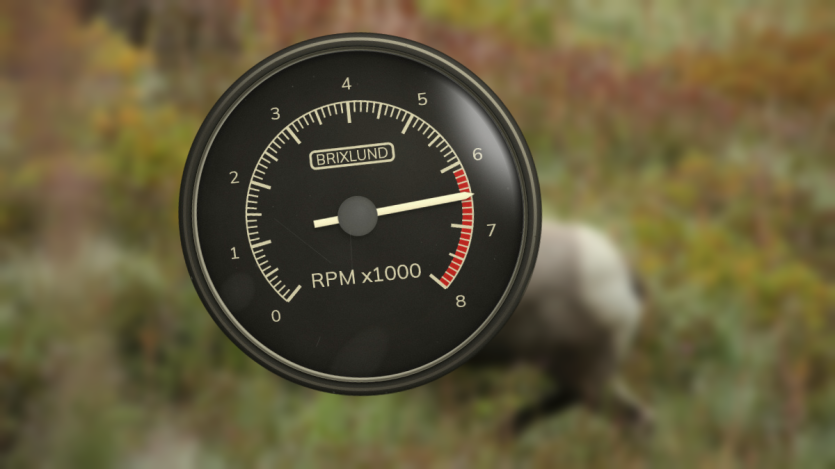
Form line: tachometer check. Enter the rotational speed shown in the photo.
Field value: 6500 rpm
